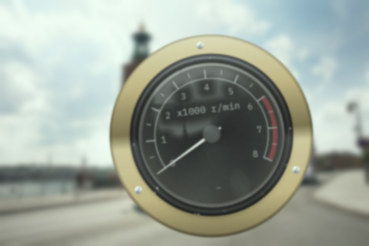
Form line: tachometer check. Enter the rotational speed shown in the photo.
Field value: 0 rpm
